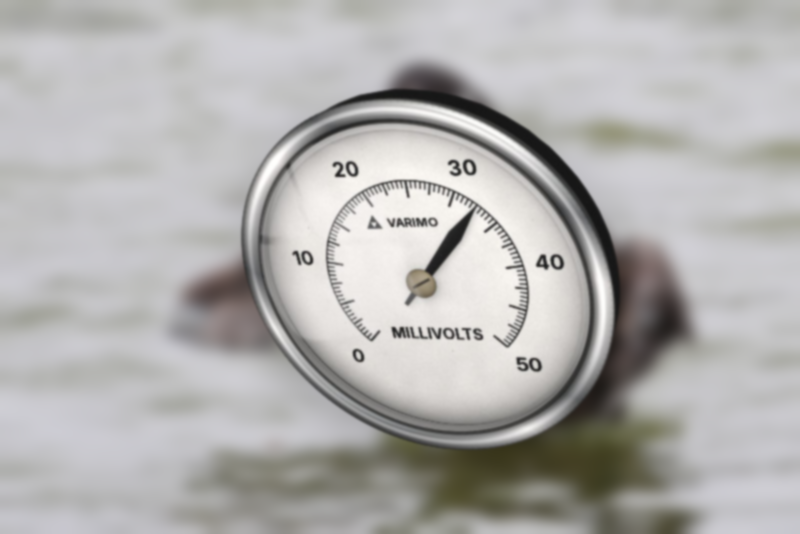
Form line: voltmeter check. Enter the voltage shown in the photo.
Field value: 32.5 mV
